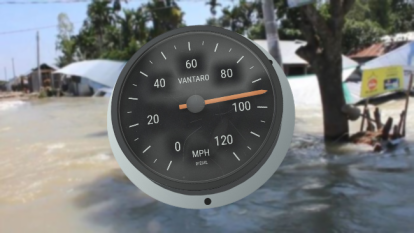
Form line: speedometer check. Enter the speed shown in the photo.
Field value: 95 mph
